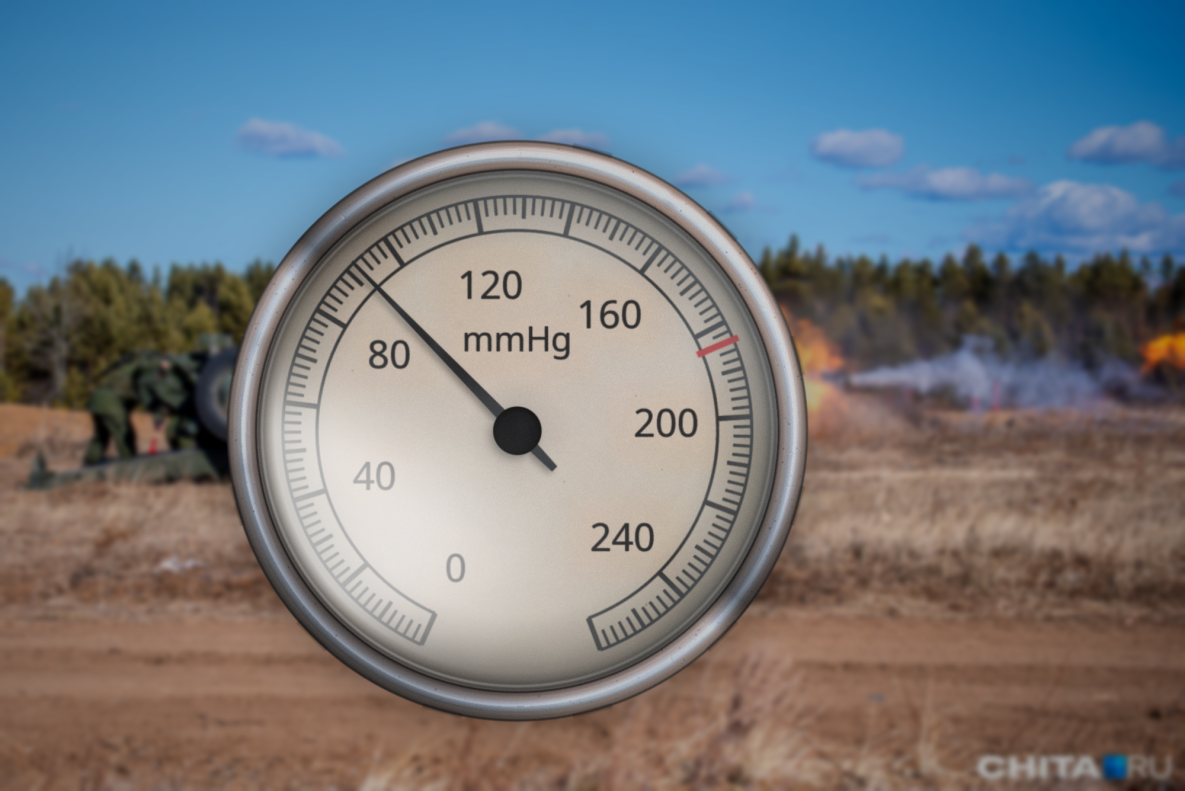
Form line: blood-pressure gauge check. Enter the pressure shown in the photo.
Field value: 92 mmHg
